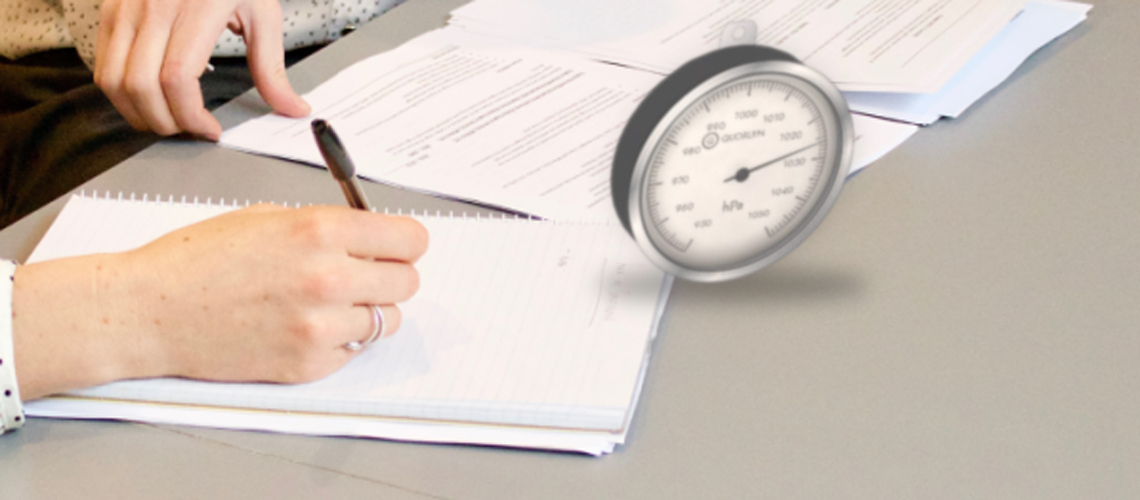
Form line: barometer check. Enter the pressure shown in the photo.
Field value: 1025 hPa
